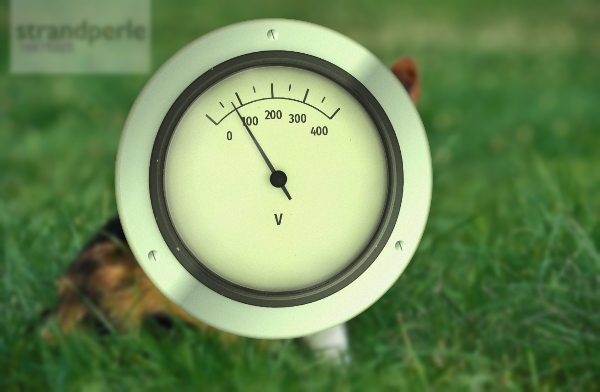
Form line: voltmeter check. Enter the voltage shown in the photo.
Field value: 75 V
